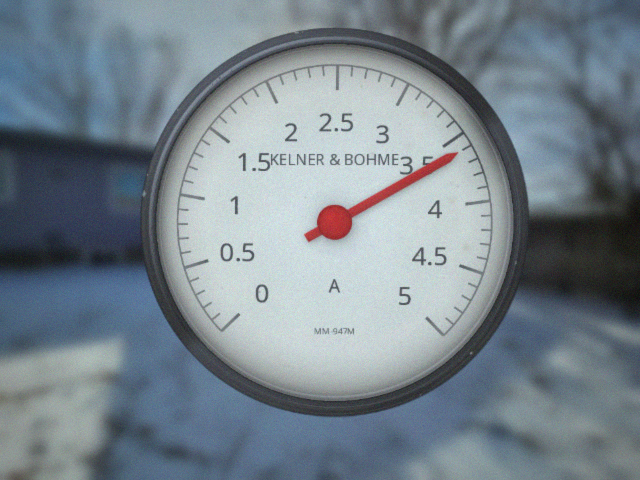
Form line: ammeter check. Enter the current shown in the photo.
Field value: 3.6 A
